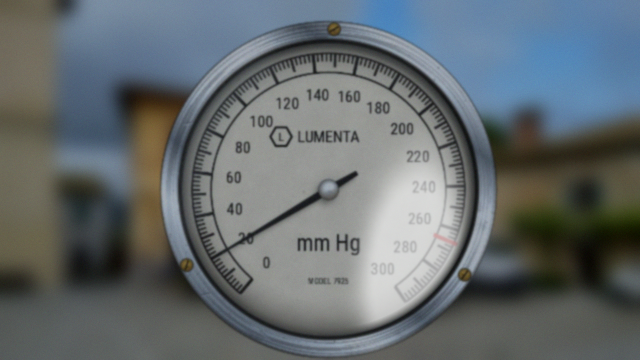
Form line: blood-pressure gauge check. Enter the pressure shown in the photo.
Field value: 20 mmHg
